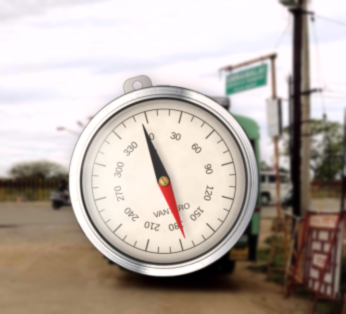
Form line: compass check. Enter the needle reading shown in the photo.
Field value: 175 °
